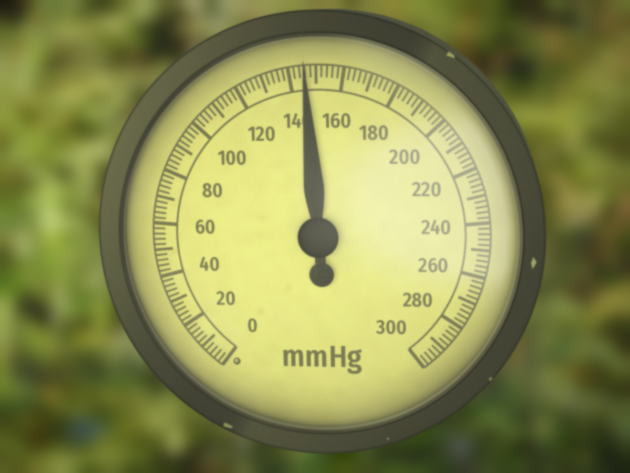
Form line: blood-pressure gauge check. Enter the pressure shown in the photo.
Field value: 146 mmHg
